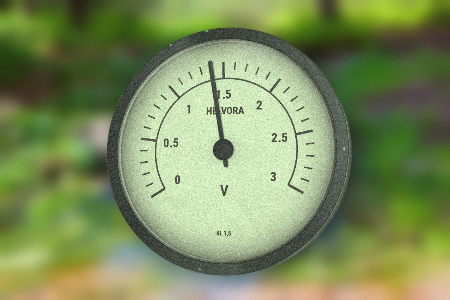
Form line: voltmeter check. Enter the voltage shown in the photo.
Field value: 1.4 V
